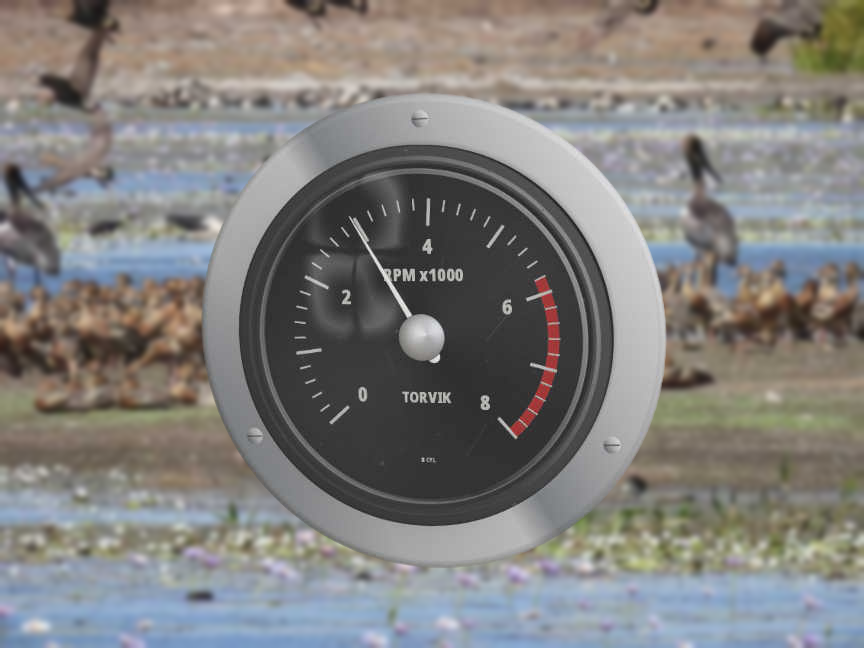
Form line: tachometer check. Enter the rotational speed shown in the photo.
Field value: 3000 rpm
